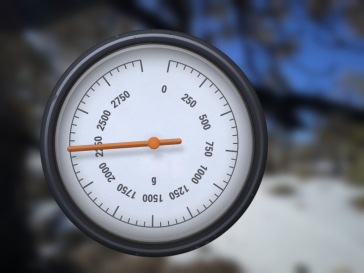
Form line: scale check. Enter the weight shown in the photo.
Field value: 2250 g
